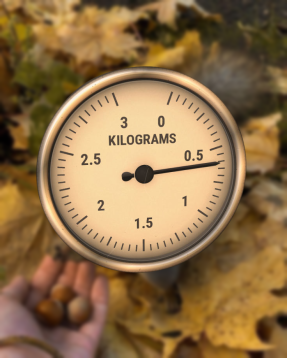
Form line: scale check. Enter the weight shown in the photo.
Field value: 0.6 kg
